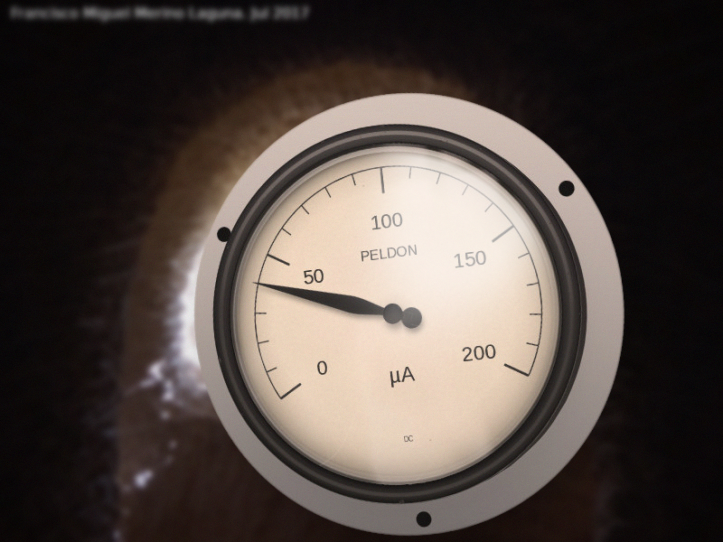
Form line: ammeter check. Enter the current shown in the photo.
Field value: 40 µA
